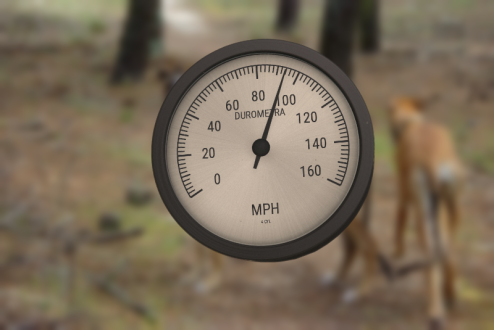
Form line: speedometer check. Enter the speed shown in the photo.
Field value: 94 mph
